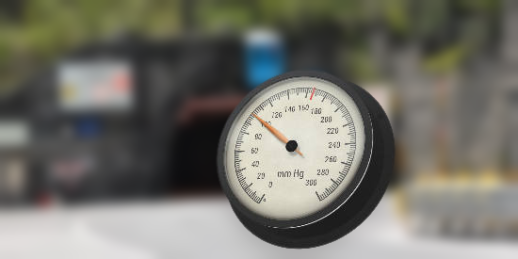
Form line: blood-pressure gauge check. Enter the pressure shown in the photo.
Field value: 100 mmHg
